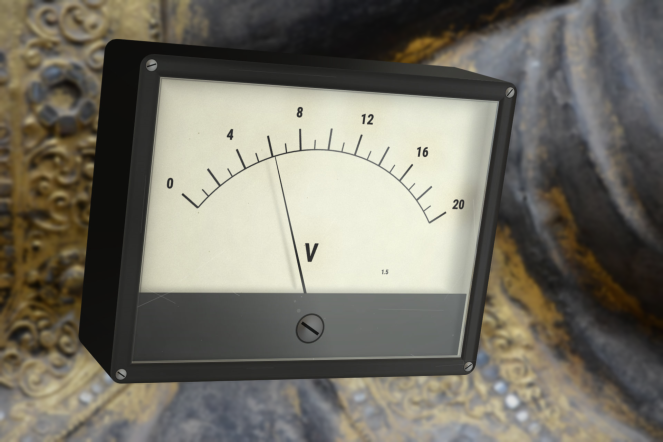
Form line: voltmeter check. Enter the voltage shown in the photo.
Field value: 6 V
